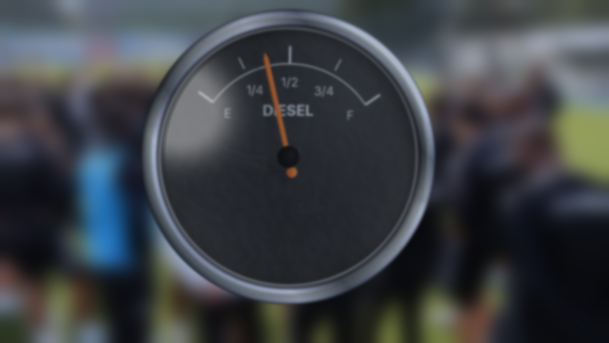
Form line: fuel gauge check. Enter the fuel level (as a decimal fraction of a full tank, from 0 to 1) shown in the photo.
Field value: 0.375
